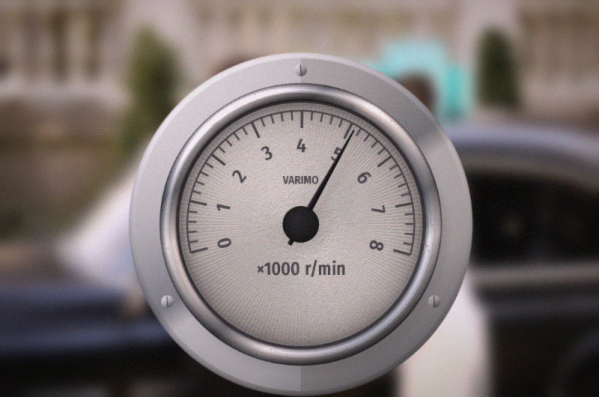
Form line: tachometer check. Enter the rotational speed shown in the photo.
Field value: 5100 rpm
